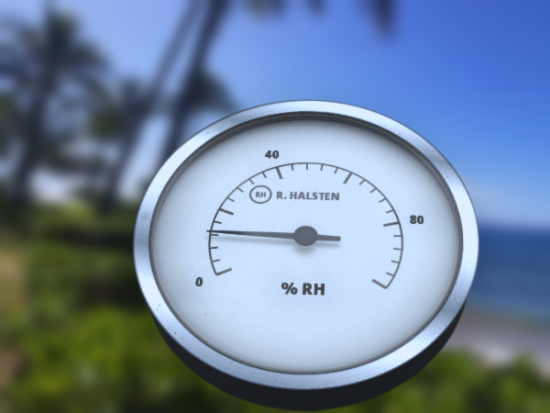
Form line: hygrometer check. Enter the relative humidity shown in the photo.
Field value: 12 %
